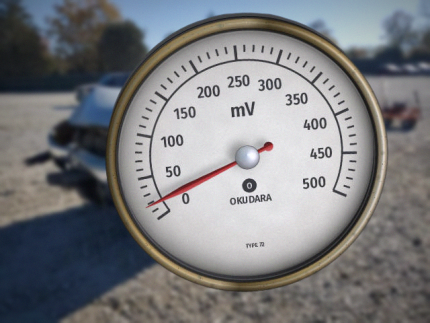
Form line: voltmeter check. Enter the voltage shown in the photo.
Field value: 20 mV
